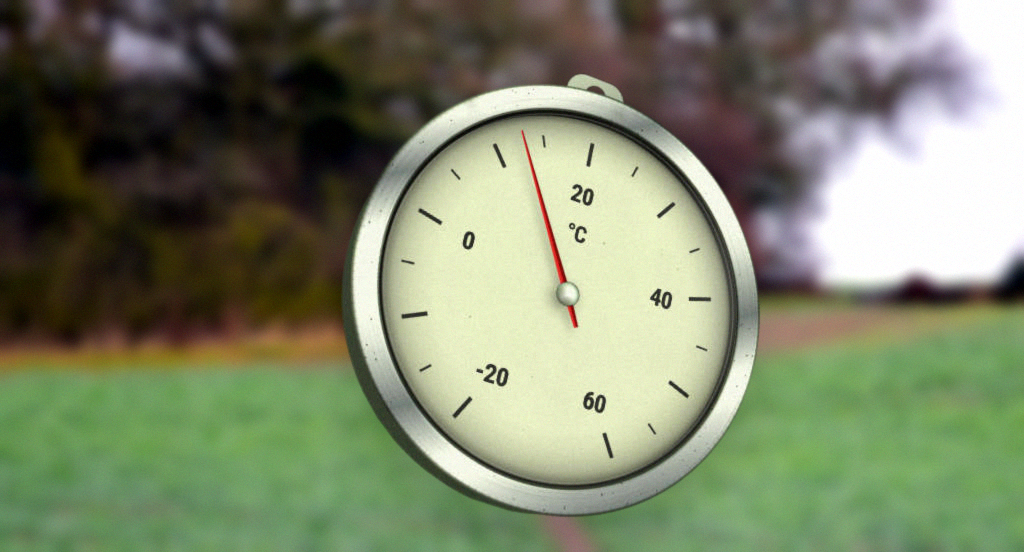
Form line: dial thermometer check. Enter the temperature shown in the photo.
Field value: 12.5 °C
